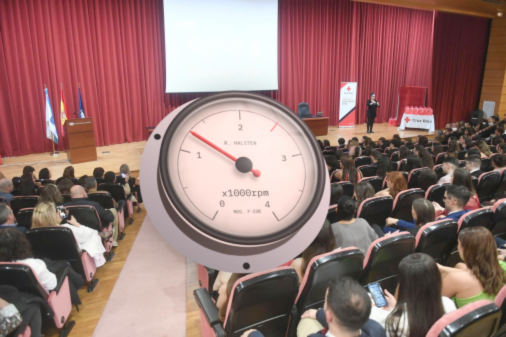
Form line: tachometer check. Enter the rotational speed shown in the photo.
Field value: 1250 rpm
